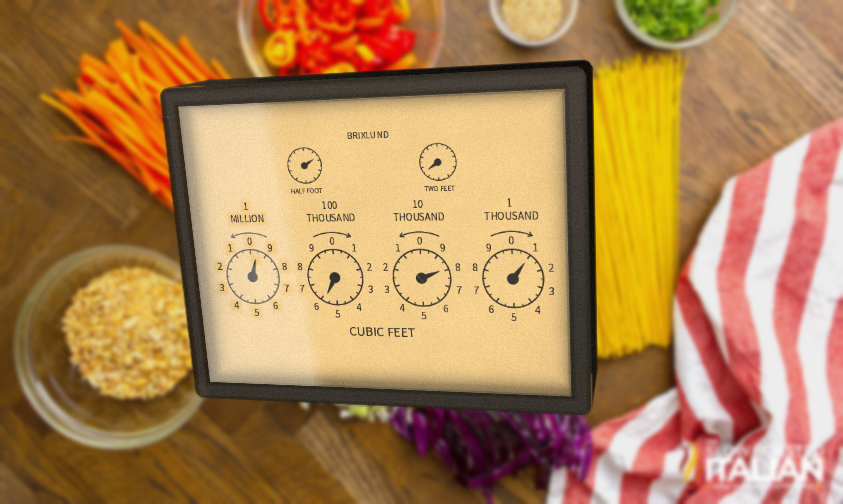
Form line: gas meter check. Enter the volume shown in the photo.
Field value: 958100 ft³
